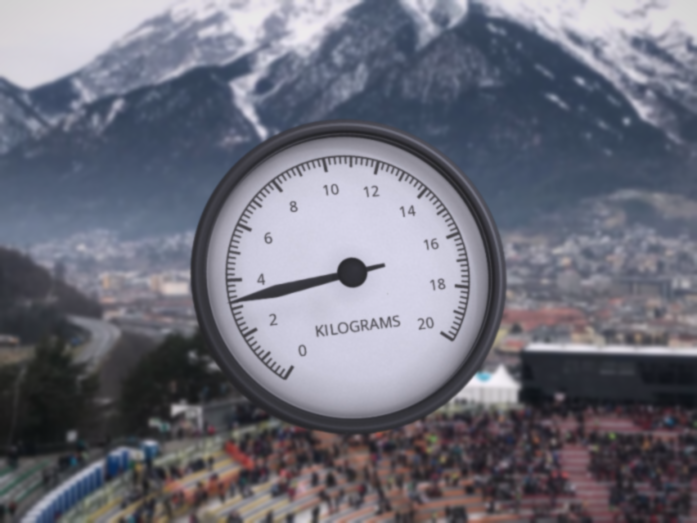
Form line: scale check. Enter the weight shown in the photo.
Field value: 3.2 kg
